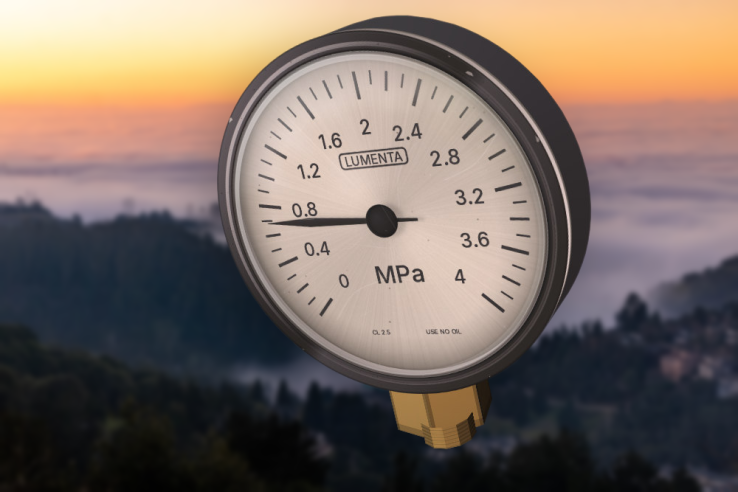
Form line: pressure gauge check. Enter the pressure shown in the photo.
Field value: 0.7 MPa
